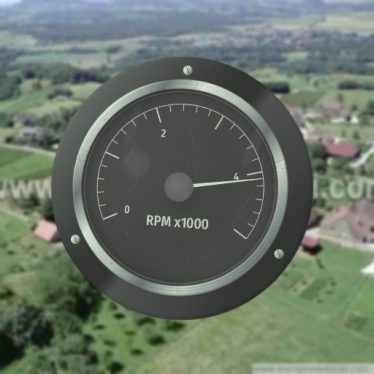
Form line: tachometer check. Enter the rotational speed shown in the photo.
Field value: 4100 rpm
